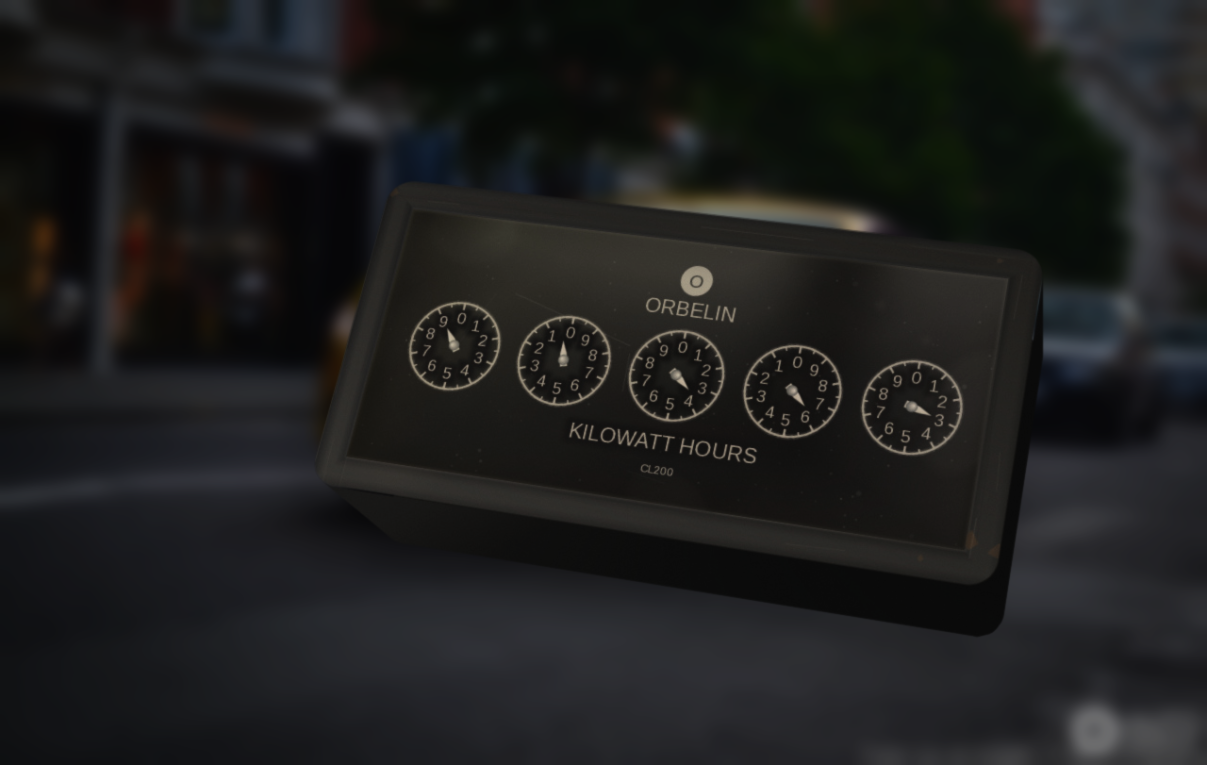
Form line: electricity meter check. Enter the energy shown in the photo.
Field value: 90363 kWh
